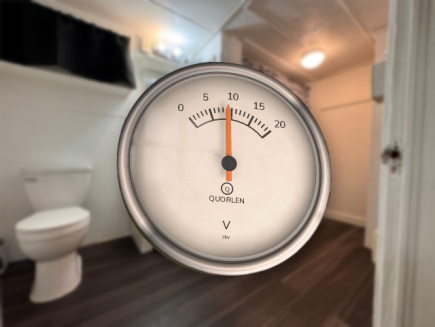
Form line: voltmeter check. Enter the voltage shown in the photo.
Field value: 9 V
